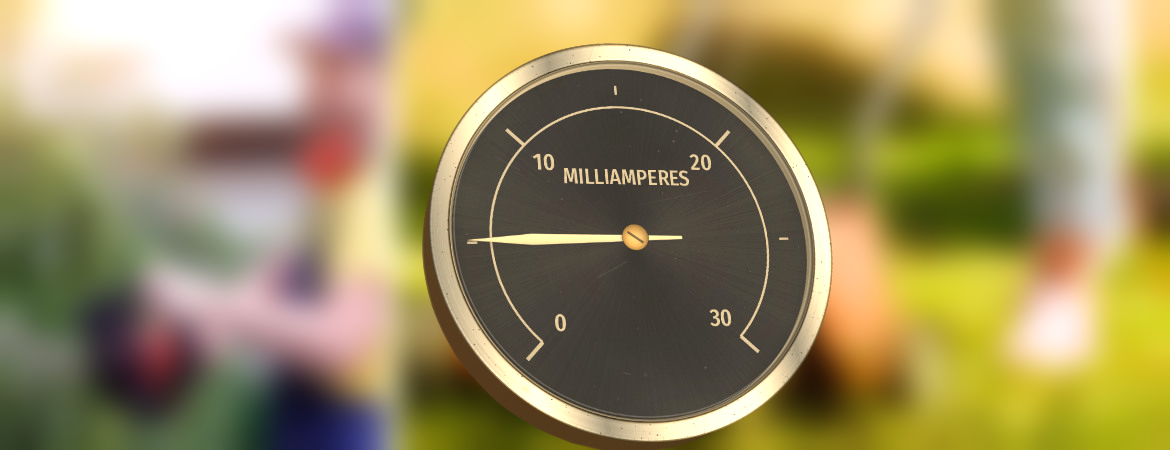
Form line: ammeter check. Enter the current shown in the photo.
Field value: 5 mA
